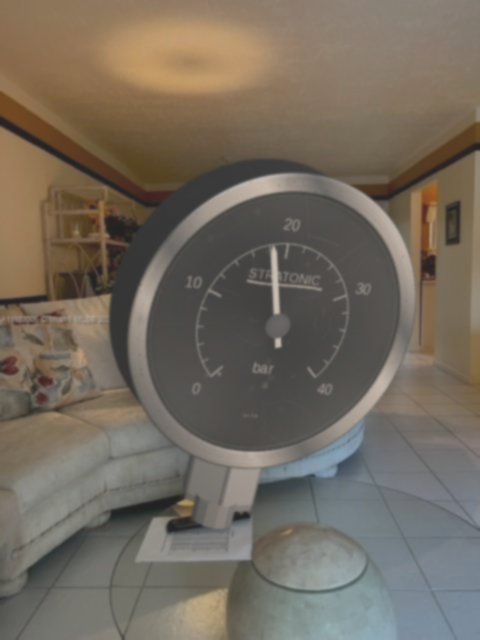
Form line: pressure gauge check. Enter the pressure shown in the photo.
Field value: 18 bar
